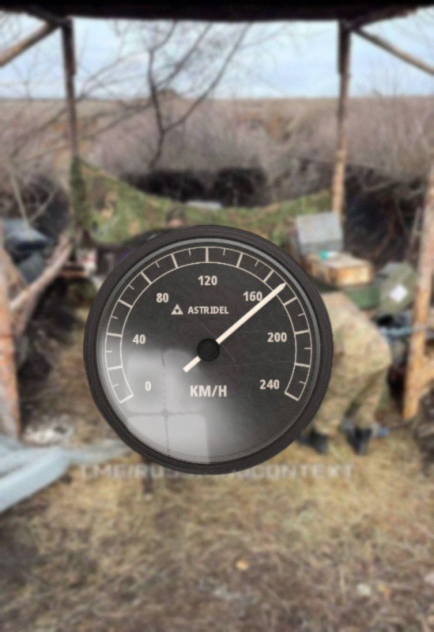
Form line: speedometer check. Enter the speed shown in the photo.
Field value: 170 km/h
